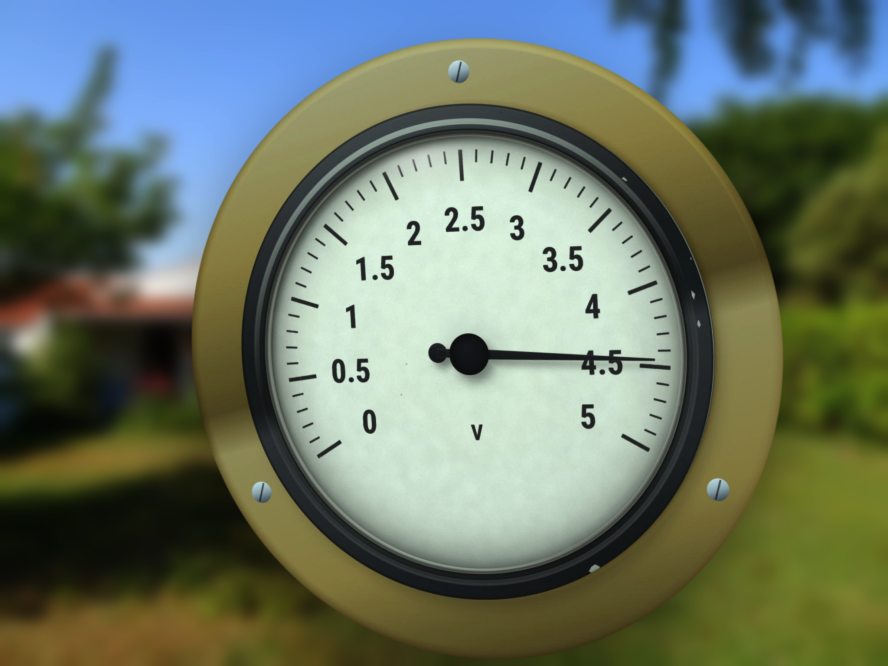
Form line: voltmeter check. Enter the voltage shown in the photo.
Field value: 4.45 V
